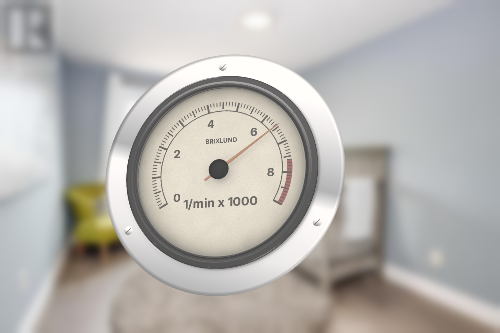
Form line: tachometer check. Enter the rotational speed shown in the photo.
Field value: 6500 rpm
